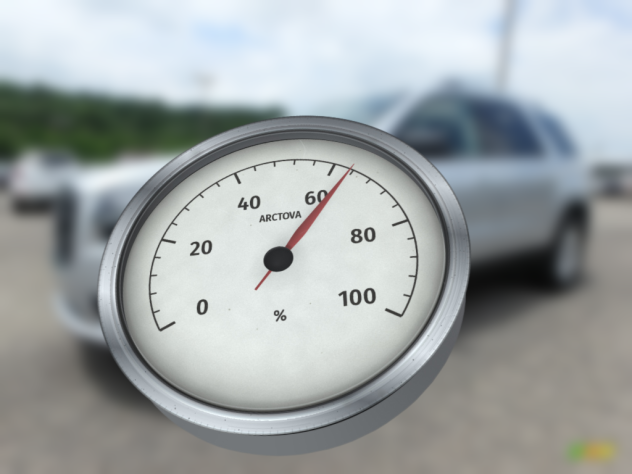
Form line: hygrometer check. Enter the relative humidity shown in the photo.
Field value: 64 %
